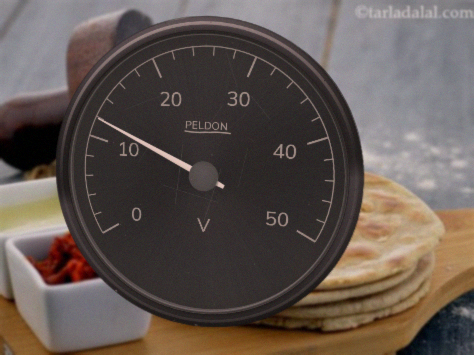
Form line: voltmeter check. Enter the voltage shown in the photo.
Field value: 12 V
